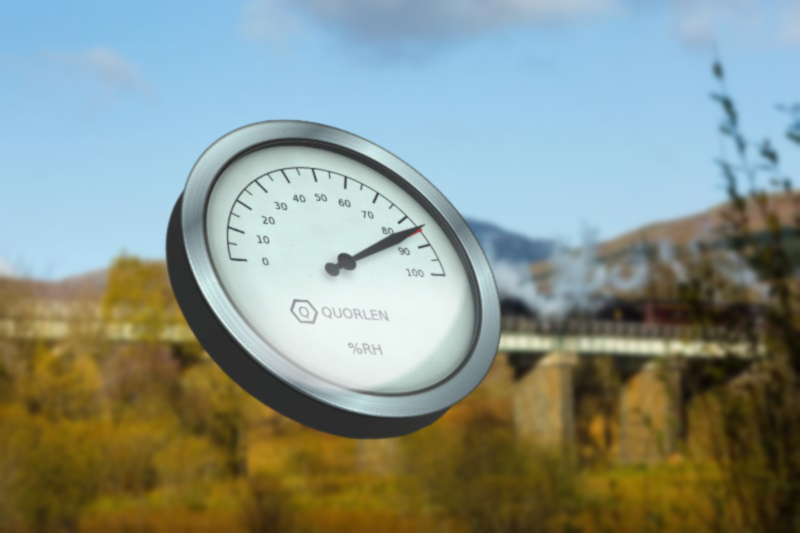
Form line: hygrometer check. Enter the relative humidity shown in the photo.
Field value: 85 %
